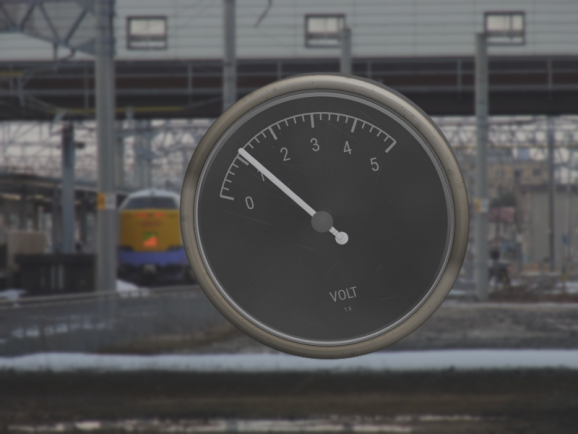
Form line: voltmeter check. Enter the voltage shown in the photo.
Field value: 1.2 V
